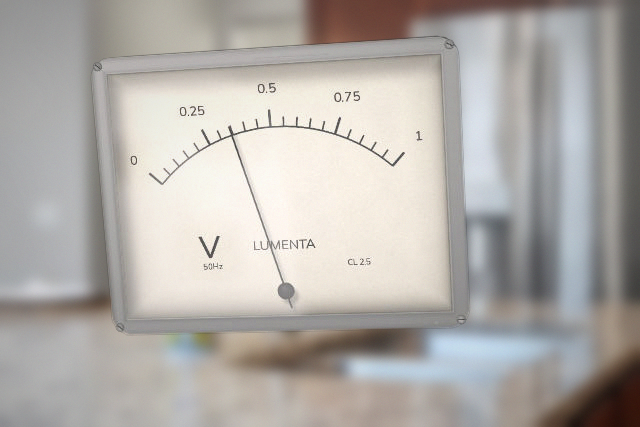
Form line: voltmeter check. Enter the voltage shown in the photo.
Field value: 0.35 V
